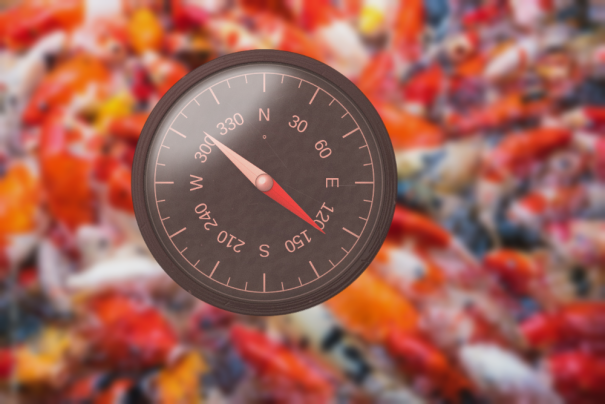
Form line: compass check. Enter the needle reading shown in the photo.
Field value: 130 °
